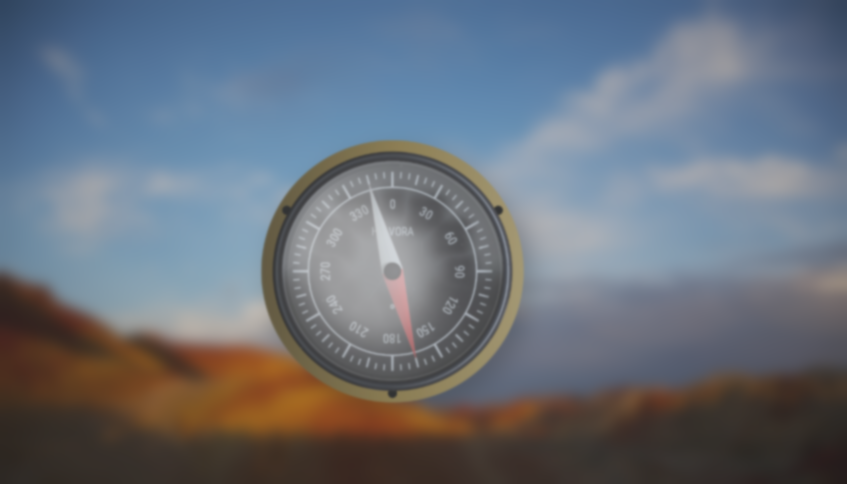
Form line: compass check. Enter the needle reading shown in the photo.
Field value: 165 °
